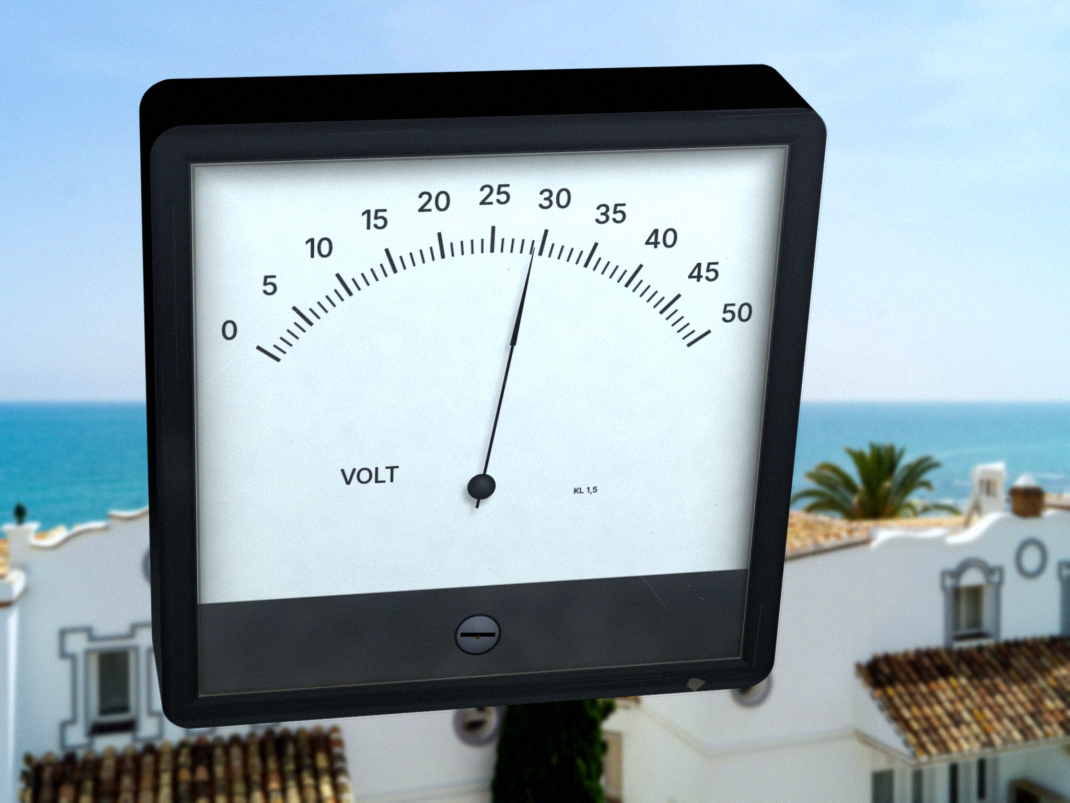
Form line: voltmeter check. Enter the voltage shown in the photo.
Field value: 29 V
